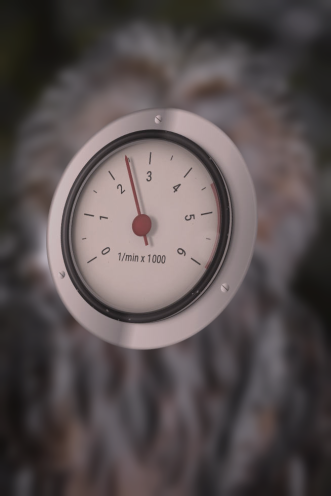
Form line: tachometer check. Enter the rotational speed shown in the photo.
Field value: 2500 rpm
